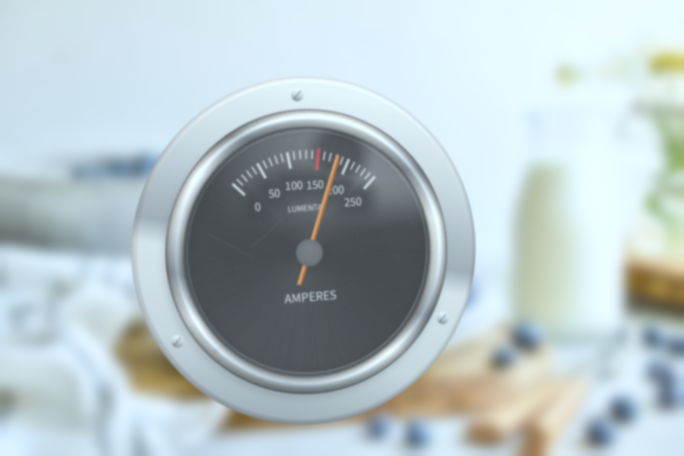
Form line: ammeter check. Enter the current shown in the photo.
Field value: 180 A
